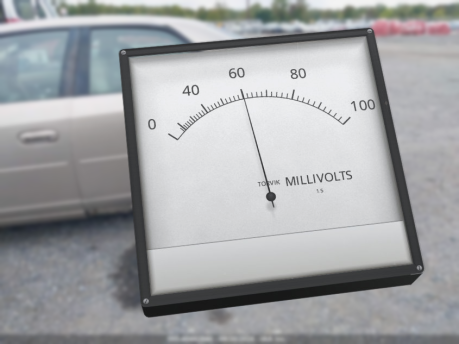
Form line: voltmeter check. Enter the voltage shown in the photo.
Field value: 60 mV
